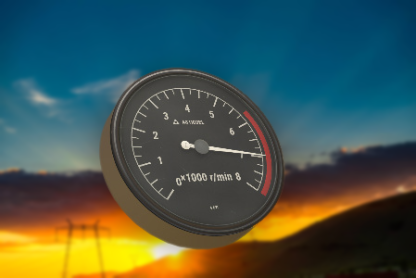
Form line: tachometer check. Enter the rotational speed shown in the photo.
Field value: 7000 rpm
